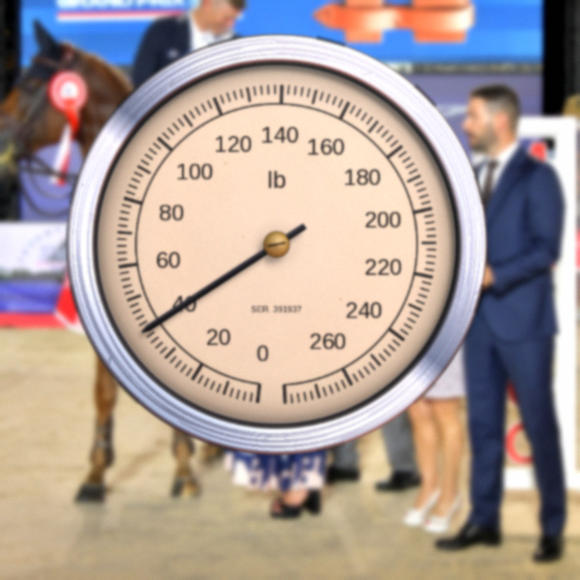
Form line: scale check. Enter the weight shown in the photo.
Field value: 40 lb
